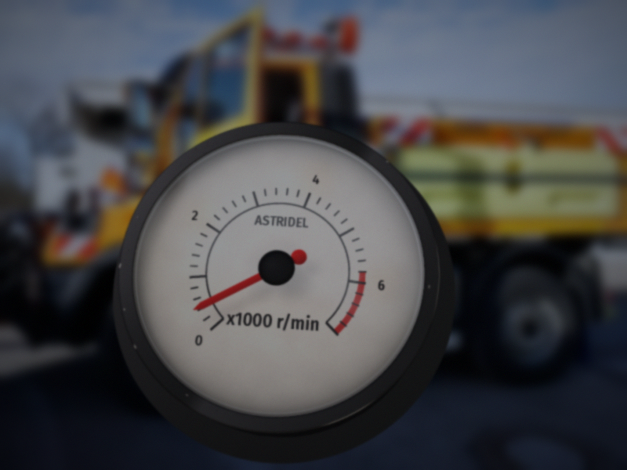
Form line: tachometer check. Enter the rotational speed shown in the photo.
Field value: 400 rpm
